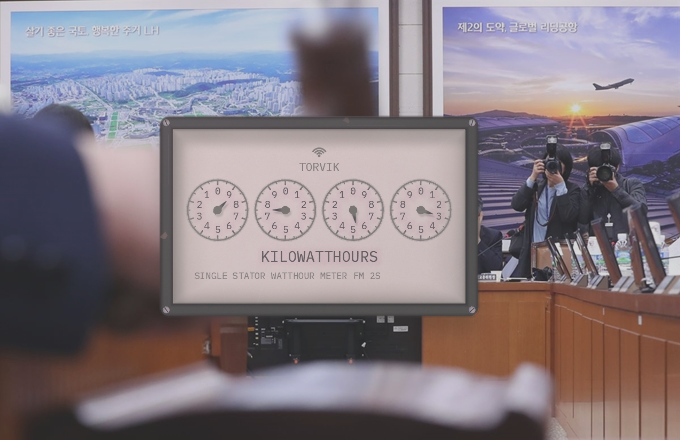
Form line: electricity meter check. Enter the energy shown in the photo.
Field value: 8753 kWh
